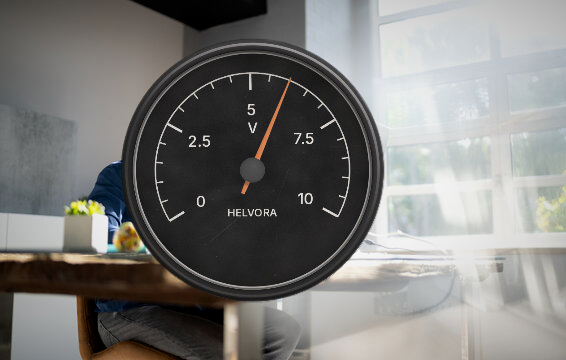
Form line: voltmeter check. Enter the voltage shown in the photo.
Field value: 6 V
